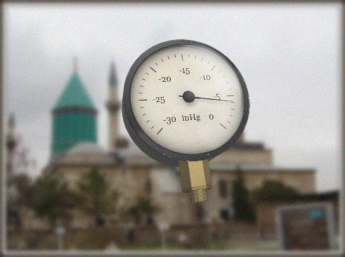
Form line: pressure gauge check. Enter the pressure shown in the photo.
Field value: -4 inHg
